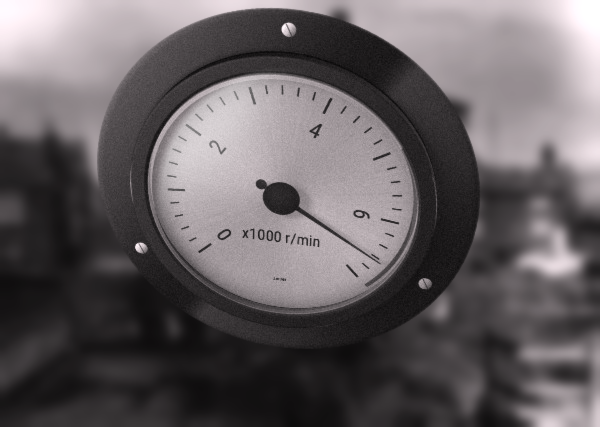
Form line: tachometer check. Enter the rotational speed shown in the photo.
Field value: 6600 rpm
